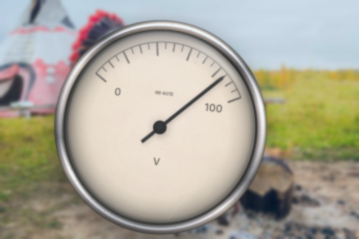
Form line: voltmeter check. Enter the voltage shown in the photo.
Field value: 85 V
